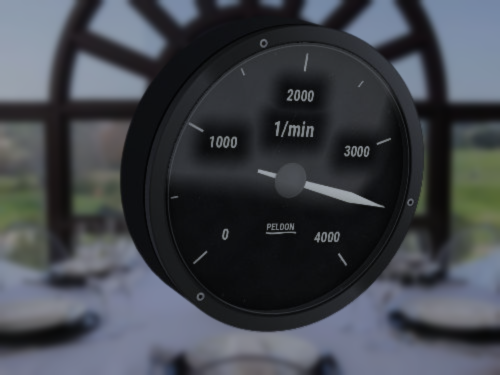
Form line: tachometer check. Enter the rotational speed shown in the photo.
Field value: 3500 rpm
